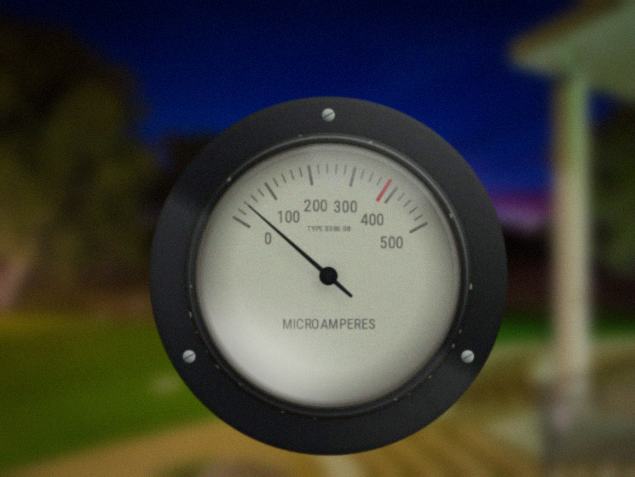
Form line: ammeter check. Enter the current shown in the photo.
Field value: 40 µA
